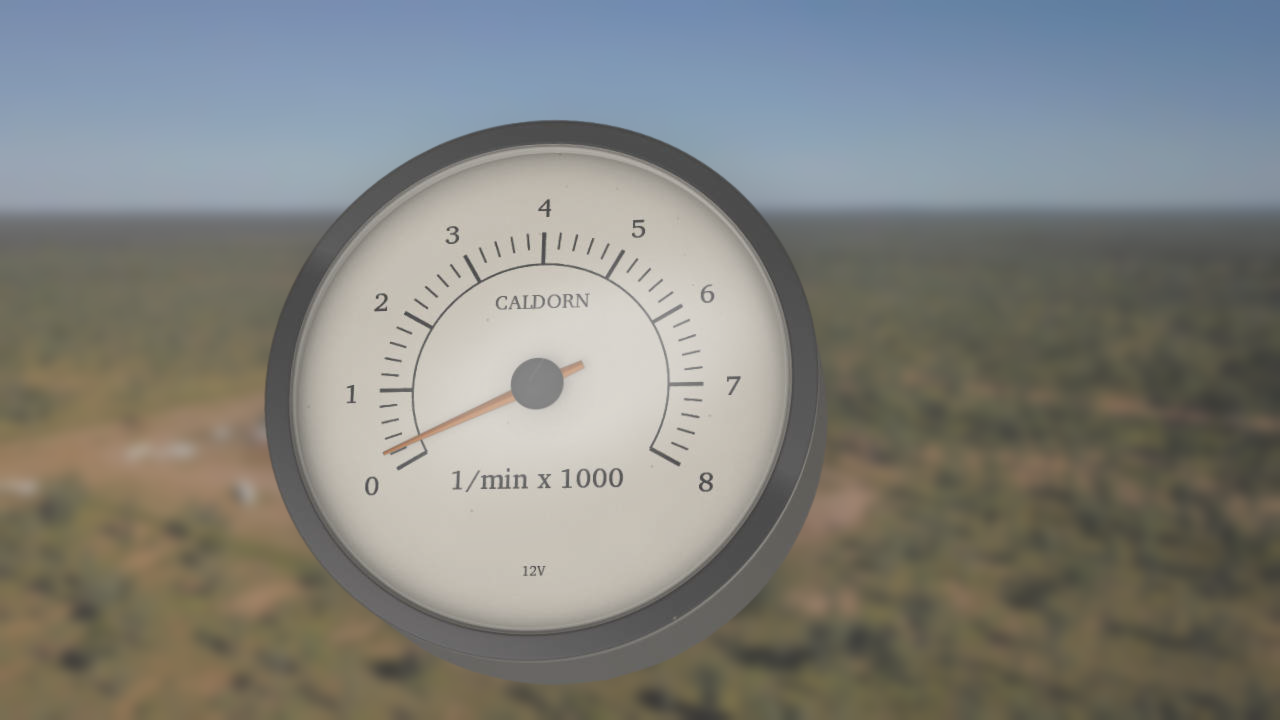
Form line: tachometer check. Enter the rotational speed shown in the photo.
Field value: 200 rpm
